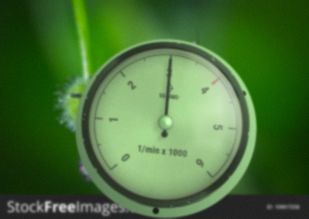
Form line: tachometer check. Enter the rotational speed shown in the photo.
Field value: 3000 rpm
